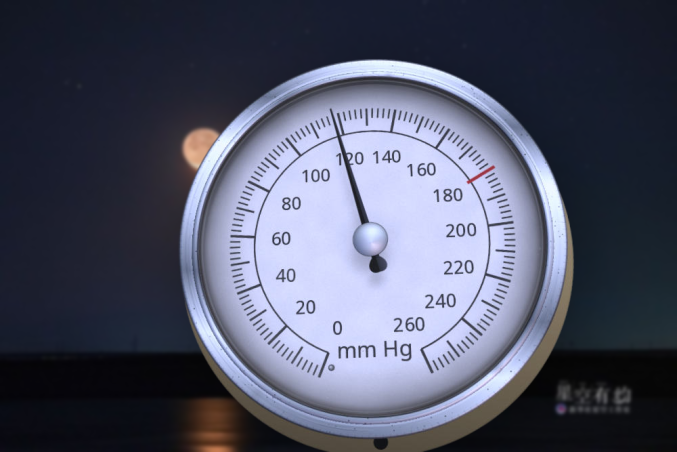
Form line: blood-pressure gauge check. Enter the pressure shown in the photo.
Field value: 118 mmHg
